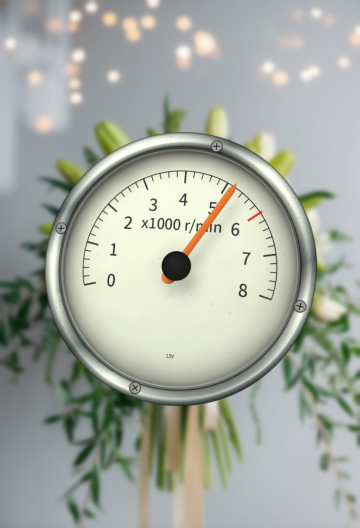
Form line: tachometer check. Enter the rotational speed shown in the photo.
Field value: 5200 rpm
